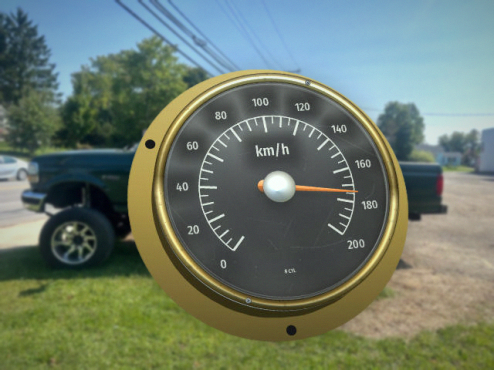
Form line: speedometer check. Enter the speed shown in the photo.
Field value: 175 km/h
